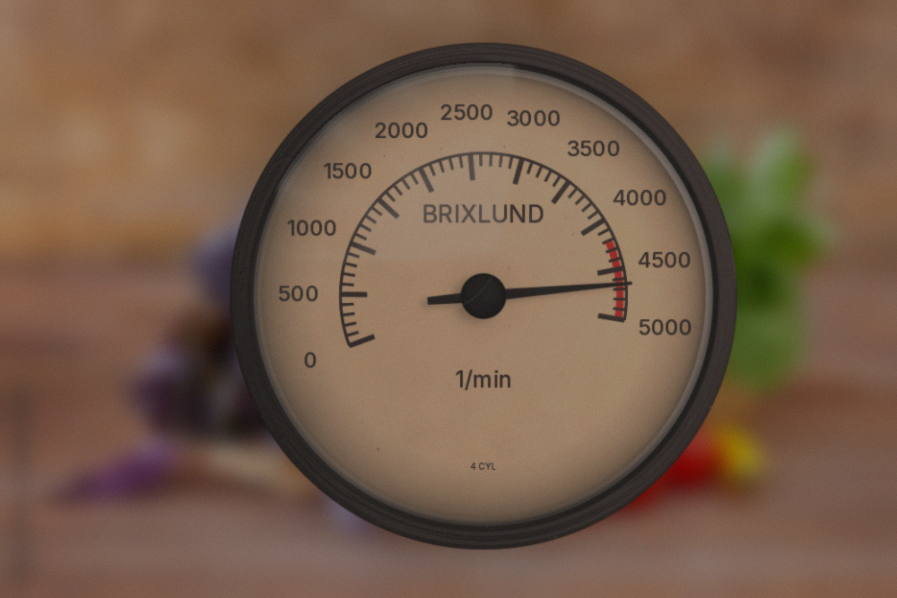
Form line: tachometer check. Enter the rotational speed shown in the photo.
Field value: 4650 rpm
